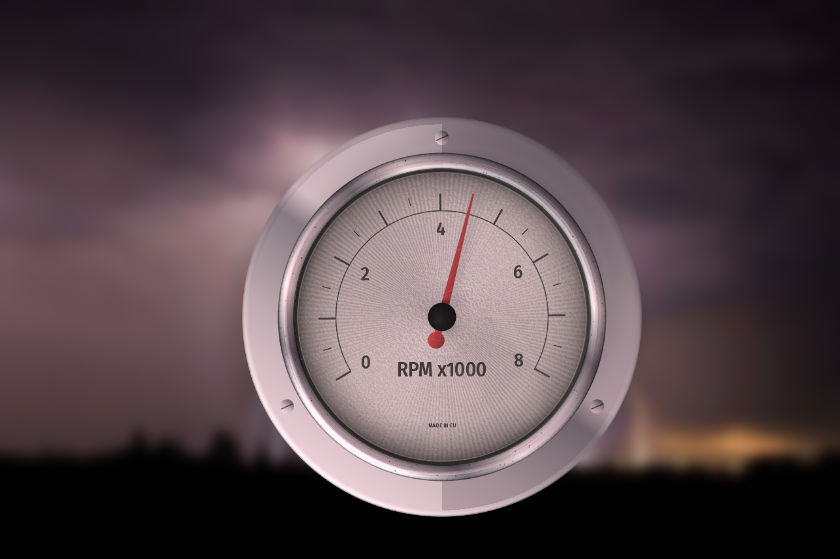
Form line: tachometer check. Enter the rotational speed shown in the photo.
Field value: 4500 rpm
